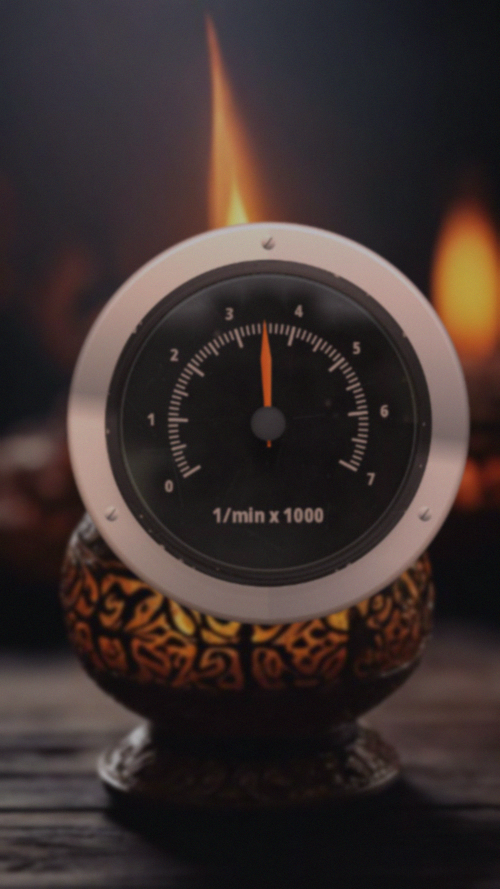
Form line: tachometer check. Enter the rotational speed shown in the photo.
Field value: 3500 rpm
